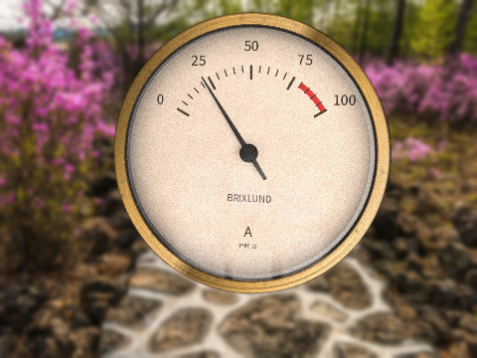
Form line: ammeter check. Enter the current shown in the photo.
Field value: 22.5 A
